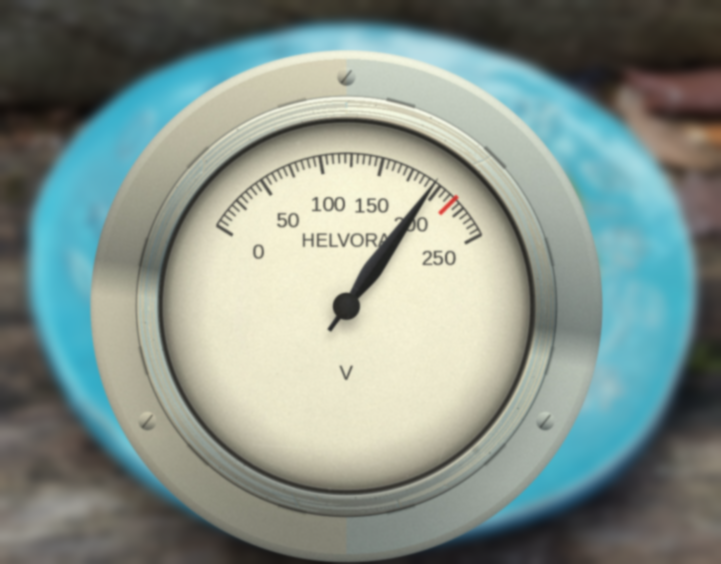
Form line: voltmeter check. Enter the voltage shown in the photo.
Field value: 195 V
